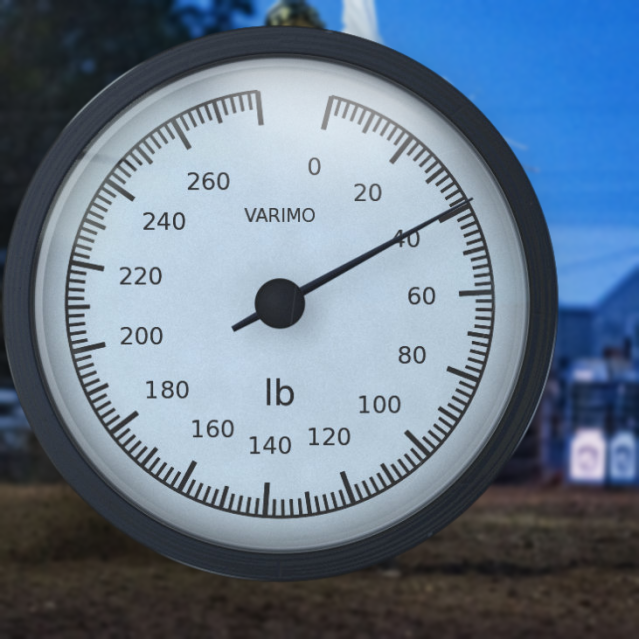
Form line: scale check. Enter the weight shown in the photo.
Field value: 39 lb
